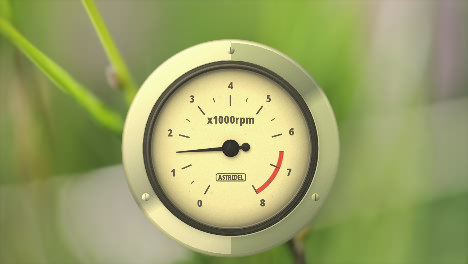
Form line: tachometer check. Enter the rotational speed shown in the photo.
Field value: 1500 rpm
